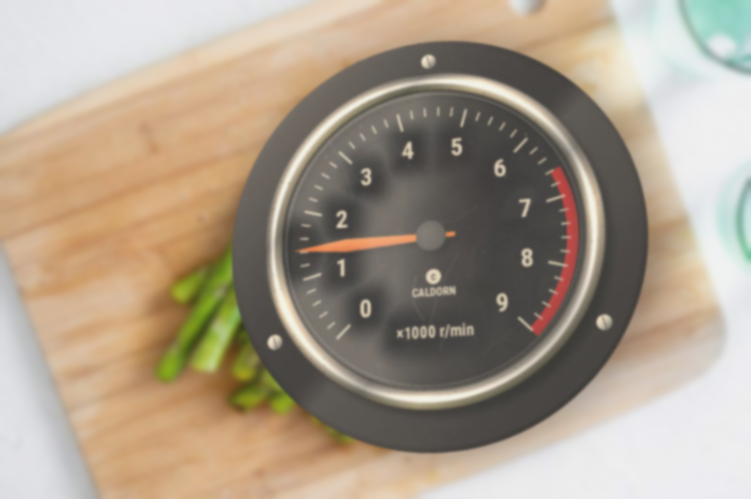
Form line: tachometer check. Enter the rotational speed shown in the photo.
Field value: 1400 rpm
